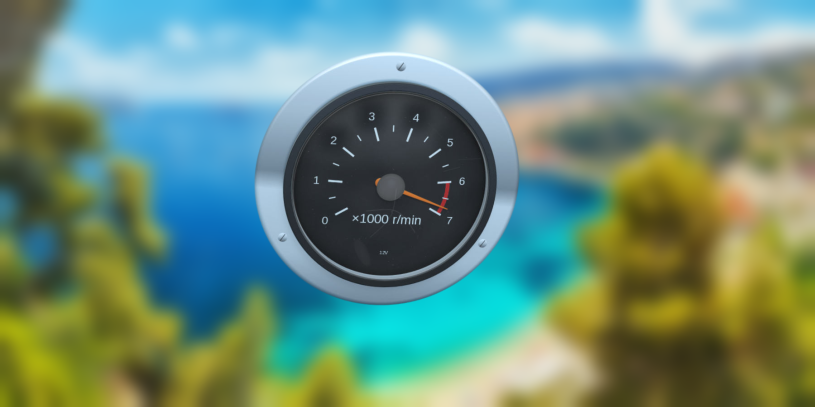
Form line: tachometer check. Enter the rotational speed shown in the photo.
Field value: 6750 rpm
